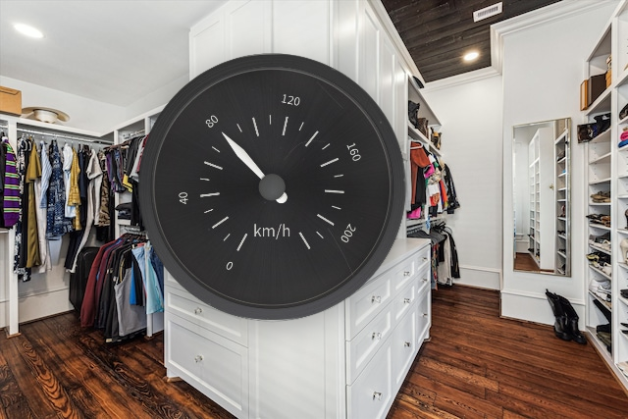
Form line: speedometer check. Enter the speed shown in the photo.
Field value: 80 km/h
